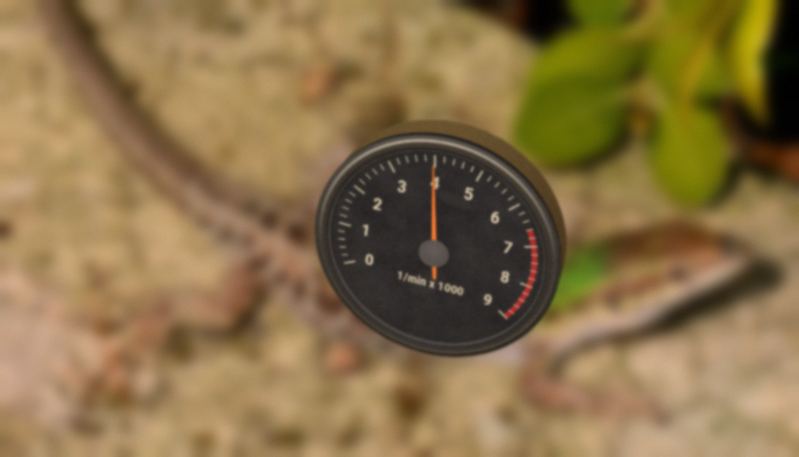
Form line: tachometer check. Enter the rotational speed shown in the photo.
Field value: 4000 rpm
